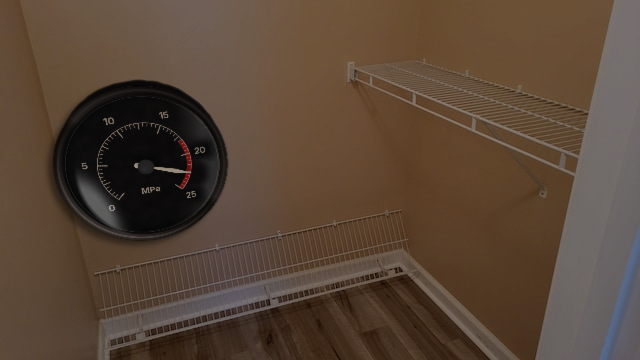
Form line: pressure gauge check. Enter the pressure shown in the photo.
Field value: 22.5 MPa
